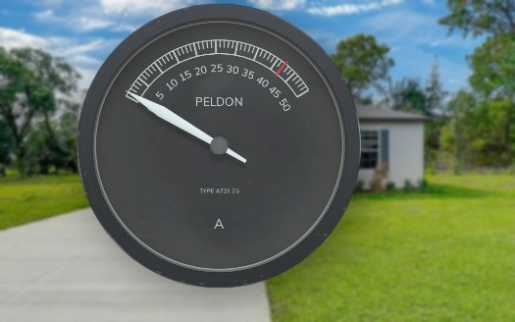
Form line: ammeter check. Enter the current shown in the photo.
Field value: 1 A
